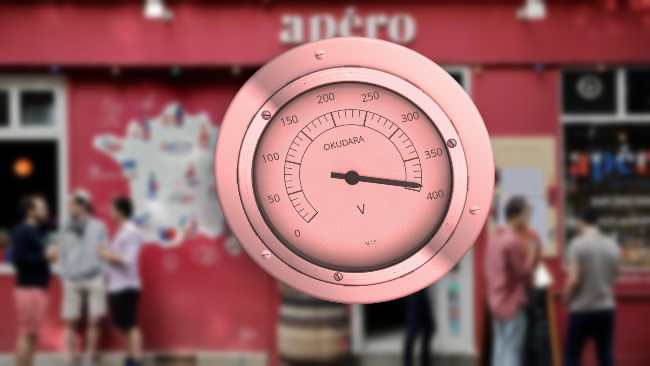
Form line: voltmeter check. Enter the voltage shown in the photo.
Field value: 390 V
